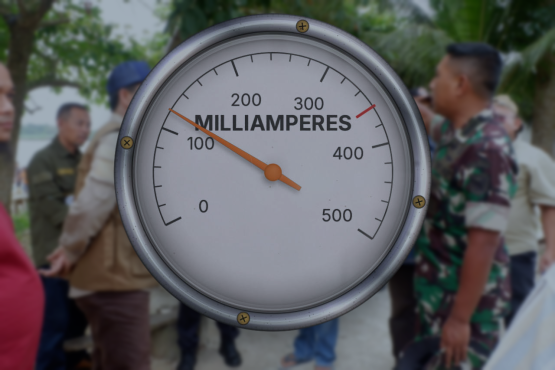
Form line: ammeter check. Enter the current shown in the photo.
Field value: 120 mA
